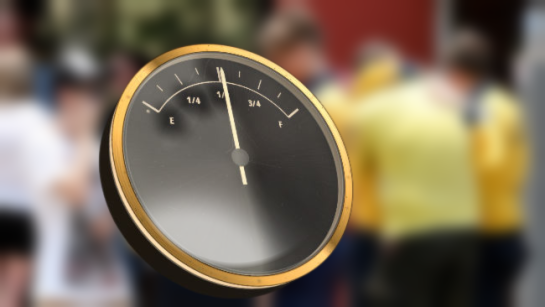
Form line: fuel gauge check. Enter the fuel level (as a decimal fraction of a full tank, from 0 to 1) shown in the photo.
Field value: 0.5
